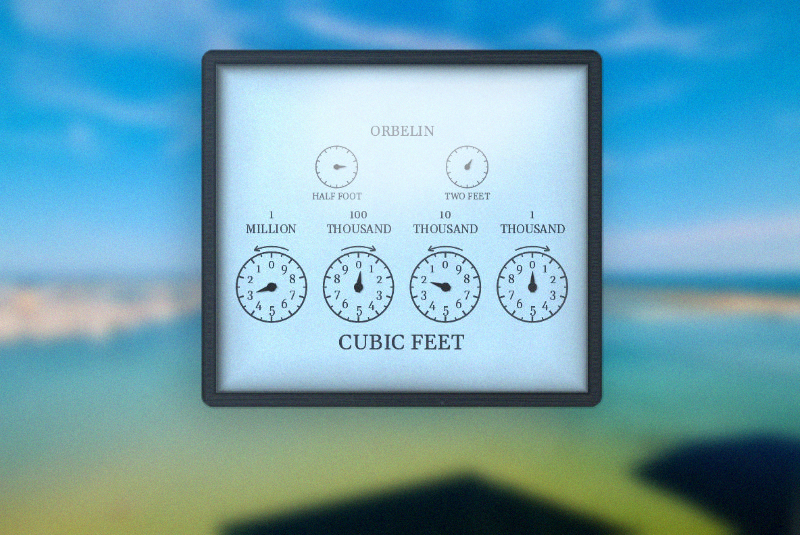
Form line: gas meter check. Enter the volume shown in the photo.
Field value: 302000 ft³
